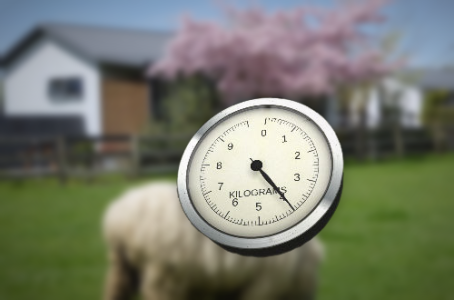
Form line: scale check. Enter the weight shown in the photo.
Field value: 4 kg
